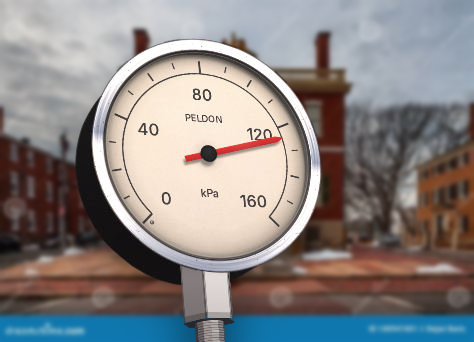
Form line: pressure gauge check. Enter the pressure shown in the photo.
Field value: 125 kPa
